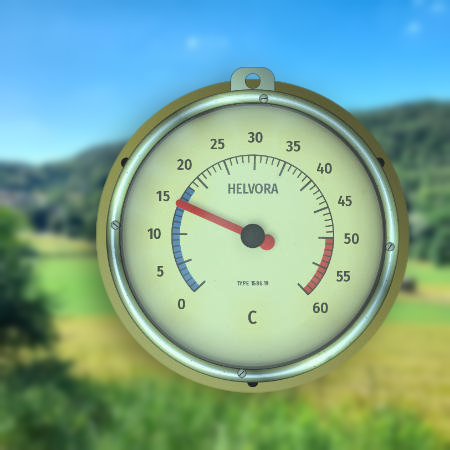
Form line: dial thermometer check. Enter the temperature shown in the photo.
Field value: 15 °C
